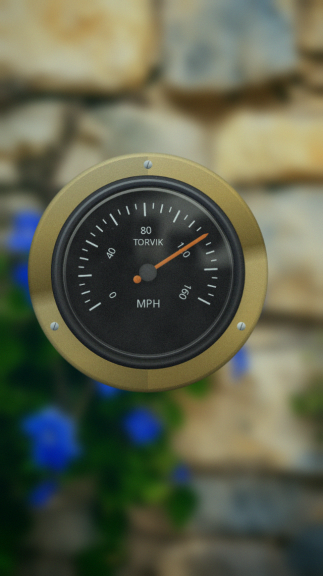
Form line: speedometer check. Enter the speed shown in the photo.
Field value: 120 mph
